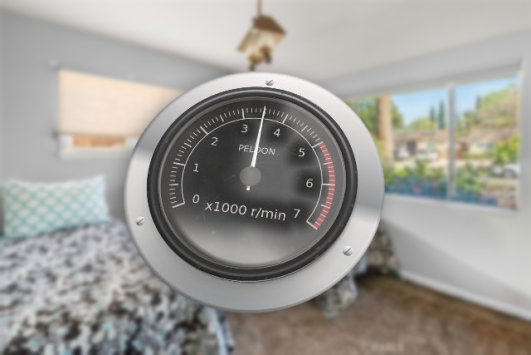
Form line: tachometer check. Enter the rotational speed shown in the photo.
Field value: 3500 rpm
